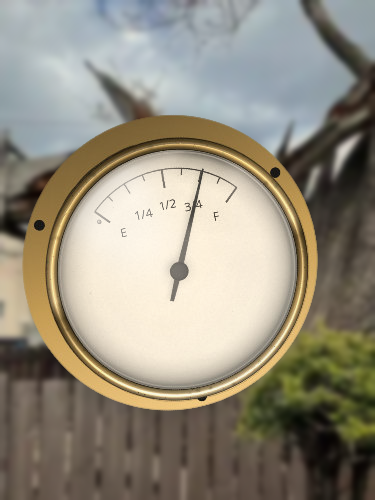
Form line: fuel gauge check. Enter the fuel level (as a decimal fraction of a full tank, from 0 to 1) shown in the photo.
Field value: 0.75
